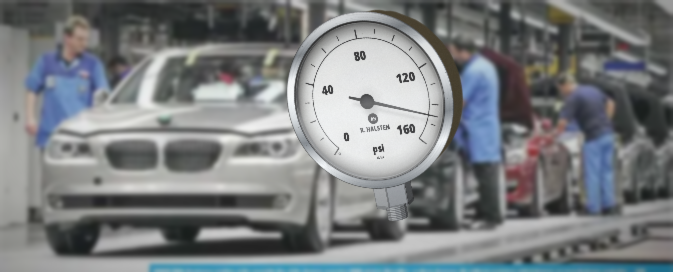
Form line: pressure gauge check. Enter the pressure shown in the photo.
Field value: 145 psi
